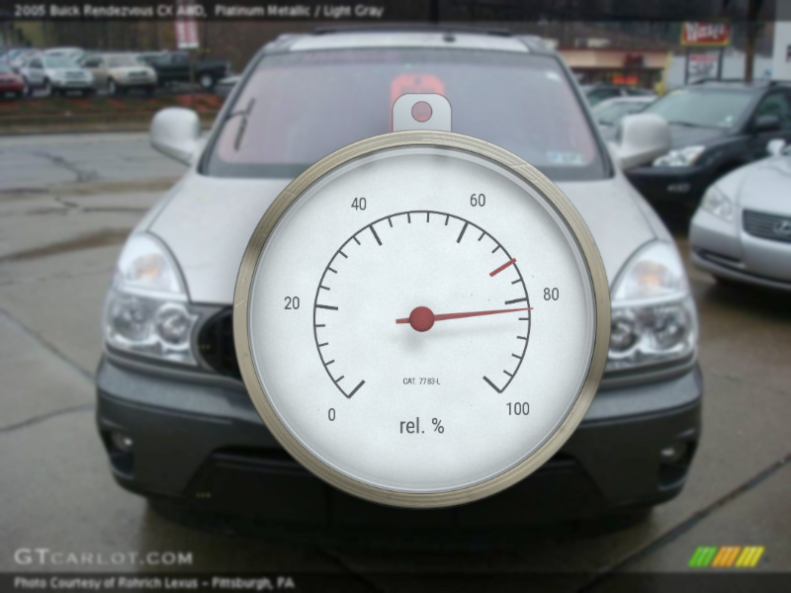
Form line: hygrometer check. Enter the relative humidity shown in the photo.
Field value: 82 %
